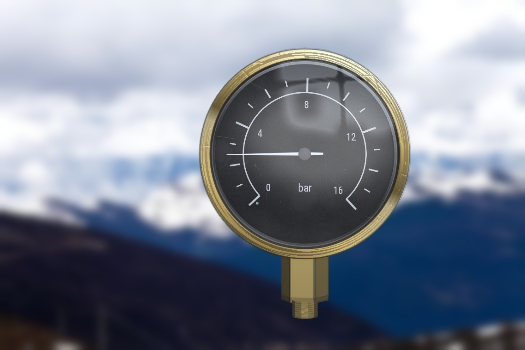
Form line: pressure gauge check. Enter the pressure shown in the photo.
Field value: 2.5 bar
